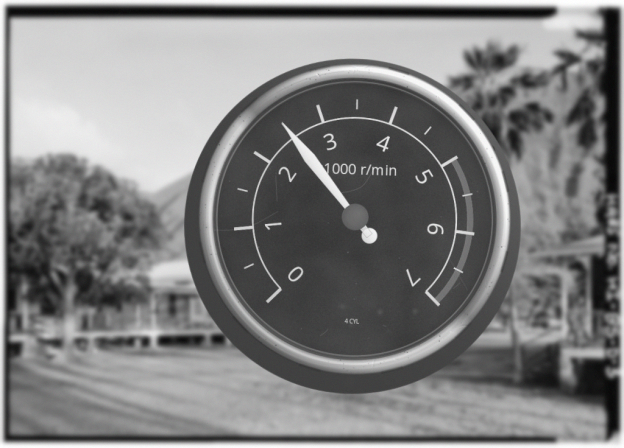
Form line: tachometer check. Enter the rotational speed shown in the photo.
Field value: 2500 rpm
